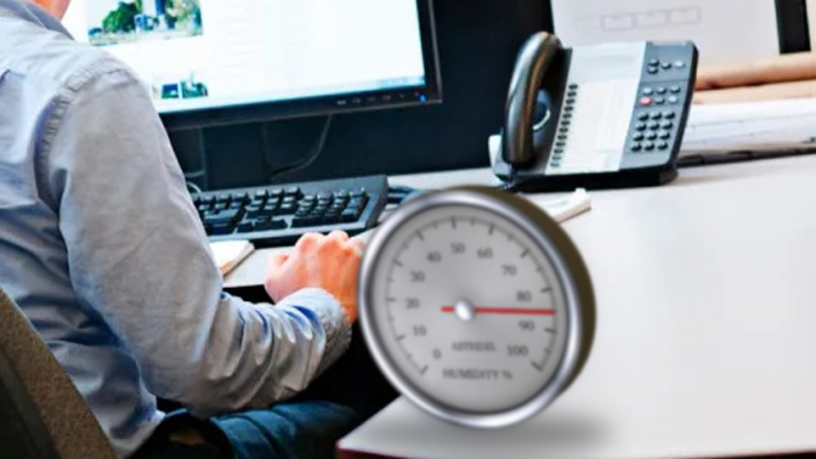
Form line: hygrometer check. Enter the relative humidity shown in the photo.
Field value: 85 %
